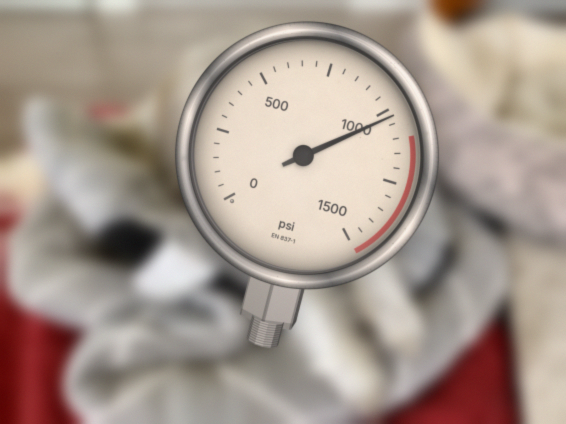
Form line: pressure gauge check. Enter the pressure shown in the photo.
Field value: 1025 psi
